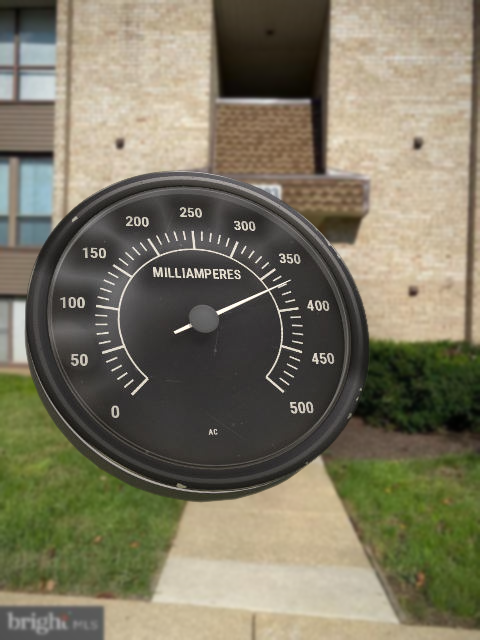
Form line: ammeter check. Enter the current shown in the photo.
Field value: 370 mA
